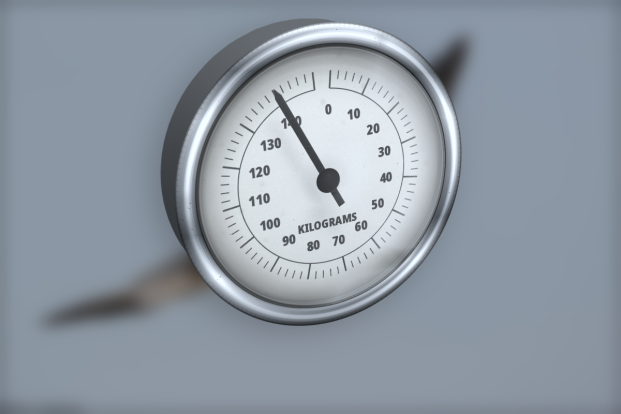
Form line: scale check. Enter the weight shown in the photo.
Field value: 140 kg
